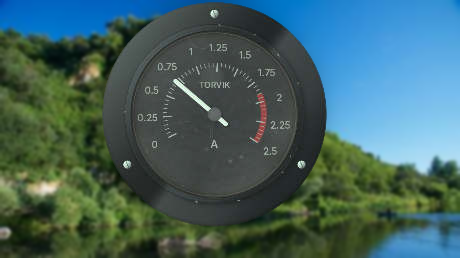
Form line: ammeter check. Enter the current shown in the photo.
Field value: 0.7 A
